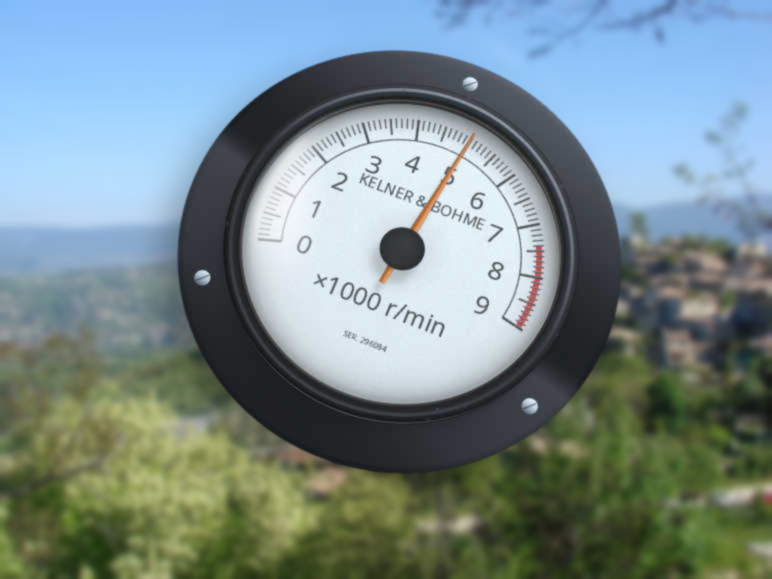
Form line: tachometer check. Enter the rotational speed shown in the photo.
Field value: 5000 rpm
